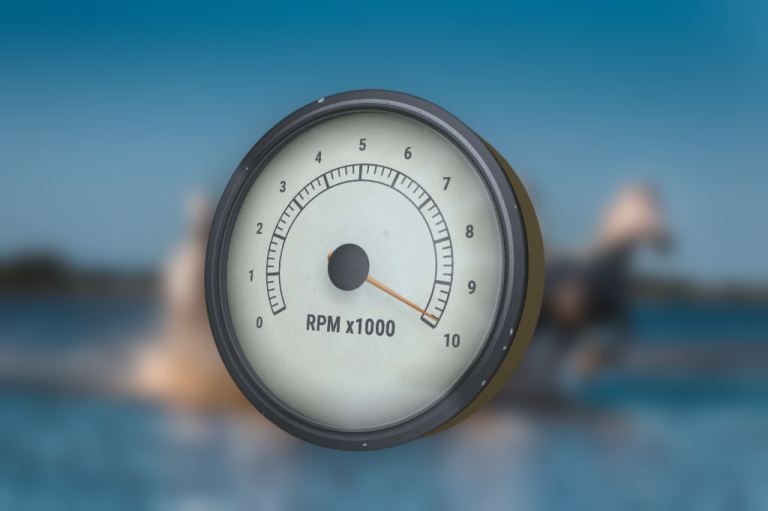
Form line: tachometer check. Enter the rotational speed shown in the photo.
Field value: 9800 rpm
